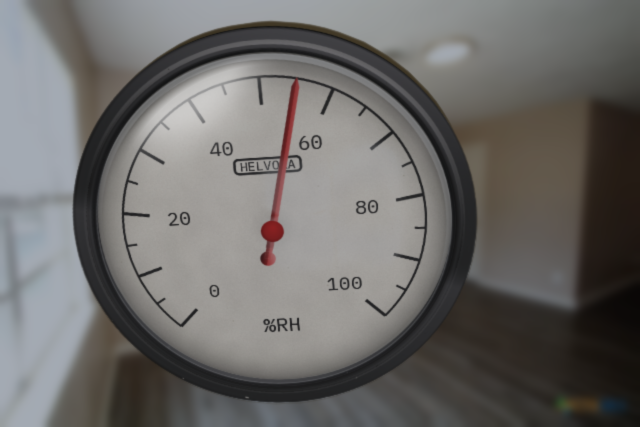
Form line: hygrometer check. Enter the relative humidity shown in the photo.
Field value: 55 %
